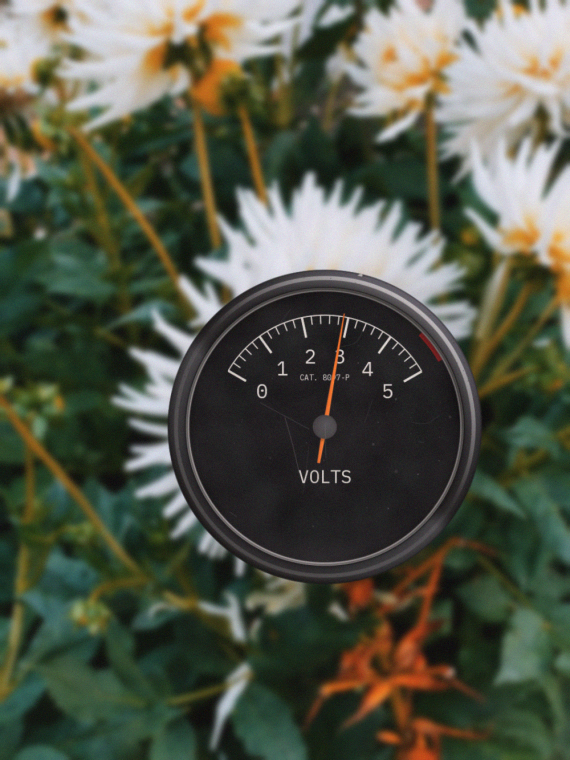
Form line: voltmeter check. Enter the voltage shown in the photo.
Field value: 2.9 V
